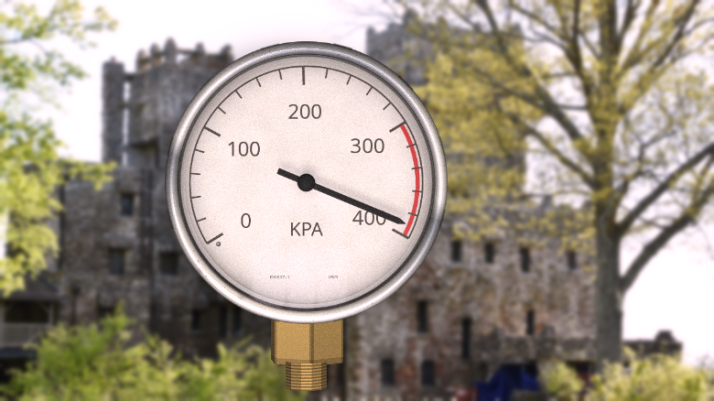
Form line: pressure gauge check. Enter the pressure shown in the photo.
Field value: 390 kPa
